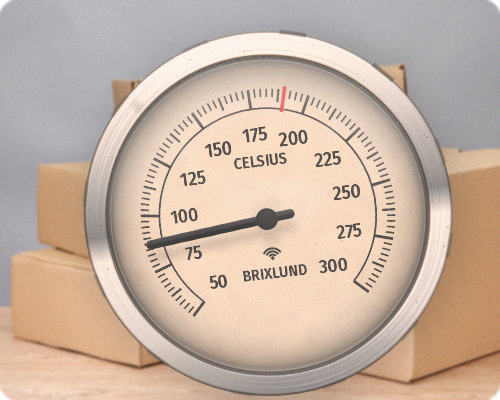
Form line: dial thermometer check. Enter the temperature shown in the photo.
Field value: 87.5 °C
